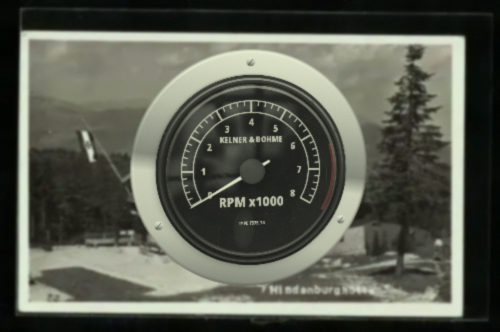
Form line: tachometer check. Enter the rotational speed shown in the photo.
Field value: 0 rpm
